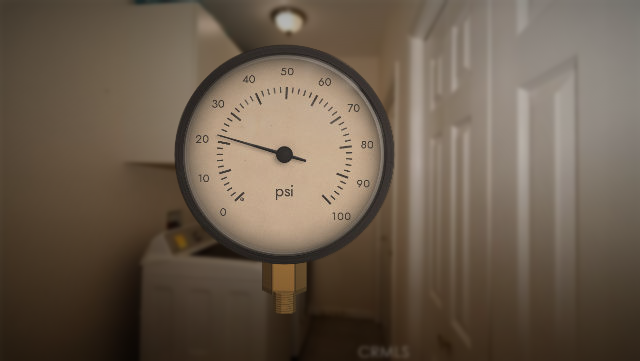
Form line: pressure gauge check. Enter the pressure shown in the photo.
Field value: 22 psi
